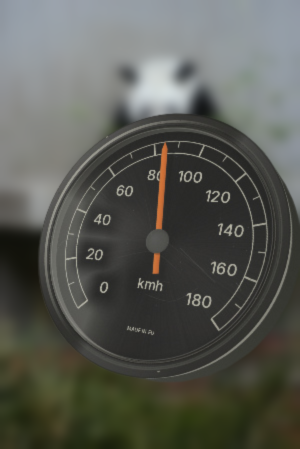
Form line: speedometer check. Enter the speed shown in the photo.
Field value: 85 km/h
